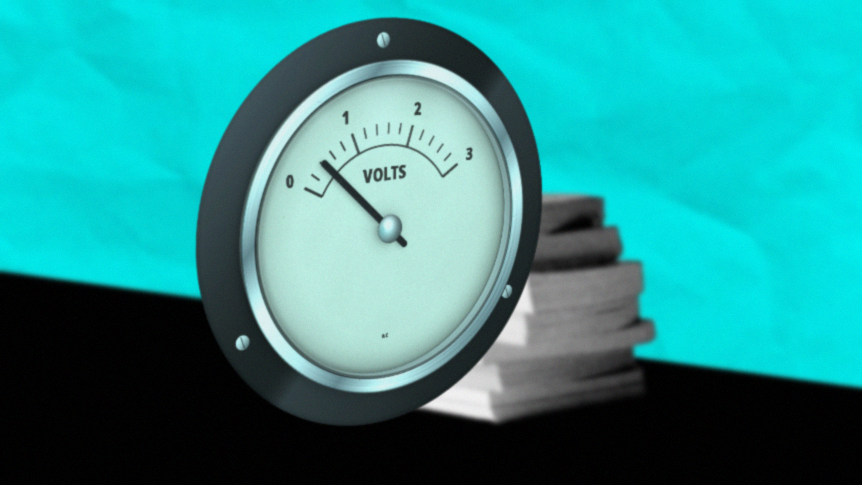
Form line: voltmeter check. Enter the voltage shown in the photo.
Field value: 0.4 V
